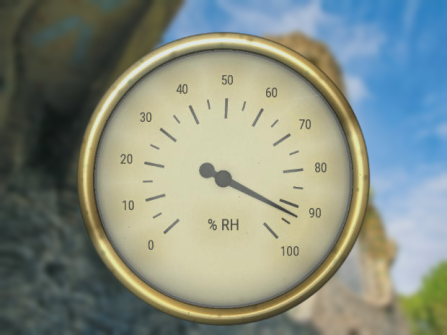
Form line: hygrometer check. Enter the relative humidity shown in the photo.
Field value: 92.5 %
